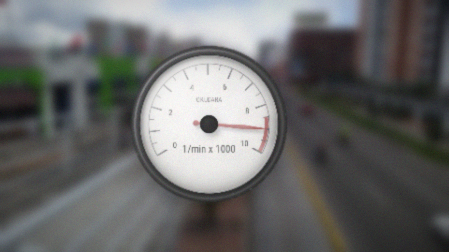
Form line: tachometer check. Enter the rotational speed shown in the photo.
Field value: 9000 rpm
